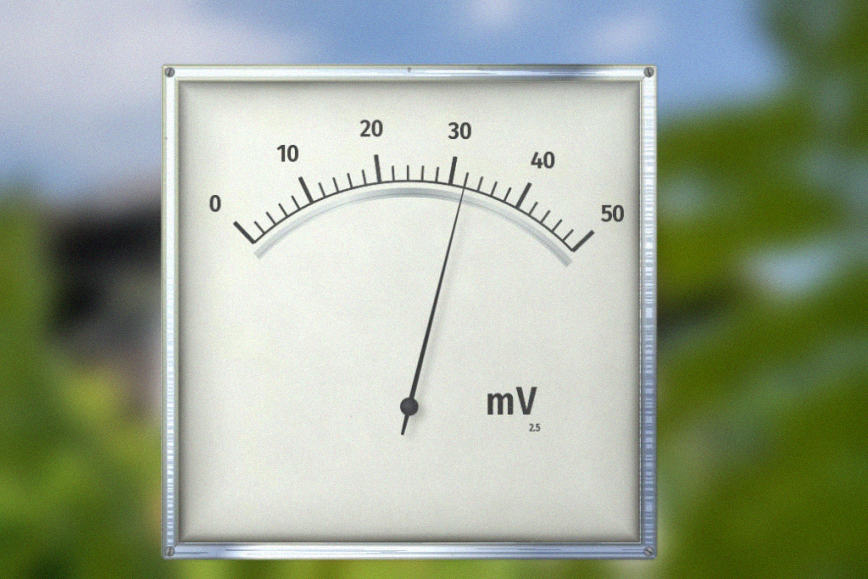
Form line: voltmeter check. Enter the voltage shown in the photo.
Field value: 32 mV
